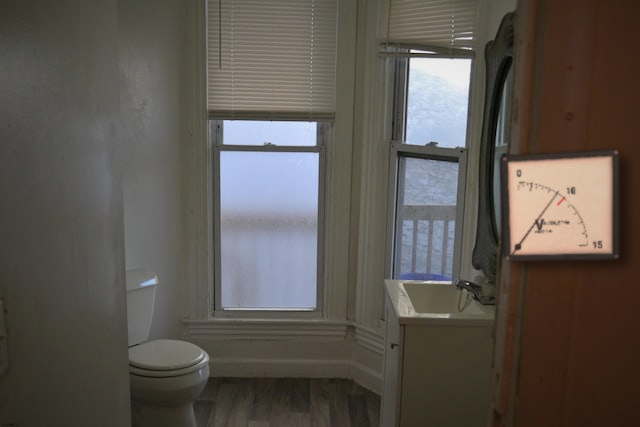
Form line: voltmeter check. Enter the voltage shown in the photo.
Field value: 9 V
